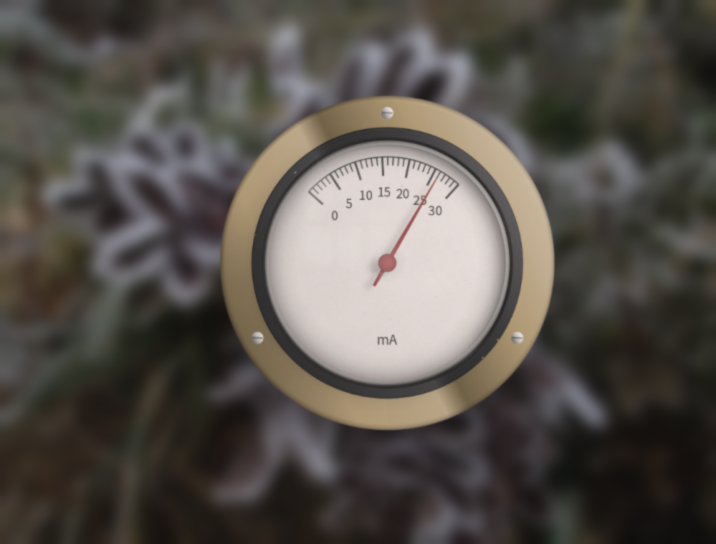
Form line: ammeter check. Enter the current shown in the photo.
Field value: 26 mA
